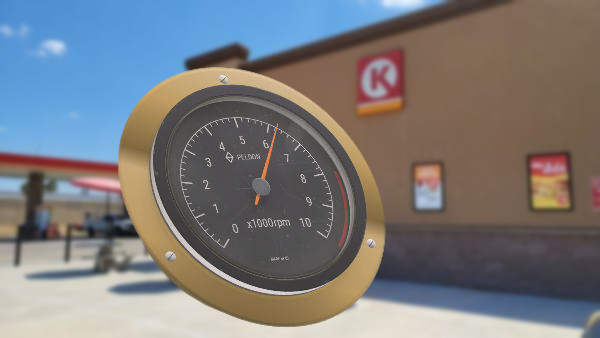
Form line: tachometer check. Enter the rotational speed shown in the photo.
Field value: 6200 rpm
